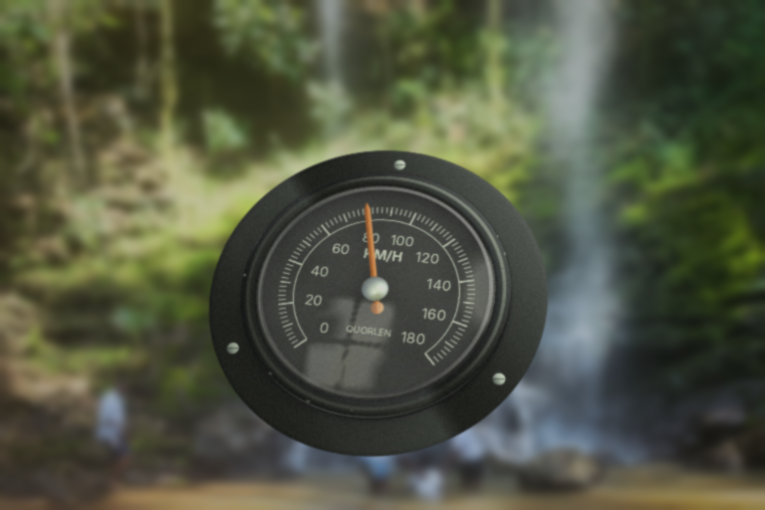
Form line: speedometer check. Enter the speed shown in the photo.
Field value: 80 km/h
